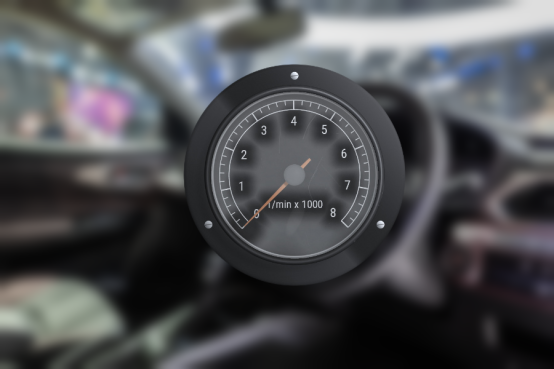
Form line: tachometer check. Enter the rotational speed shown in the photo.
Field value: 0 rpm
